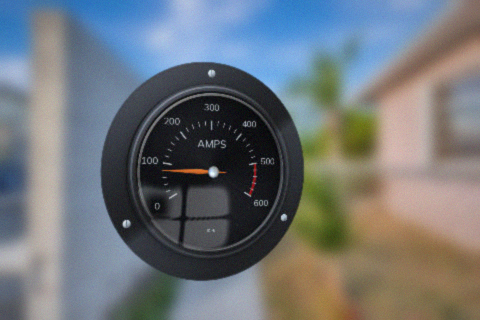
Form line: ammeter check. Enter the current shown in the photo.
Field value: 80 A
